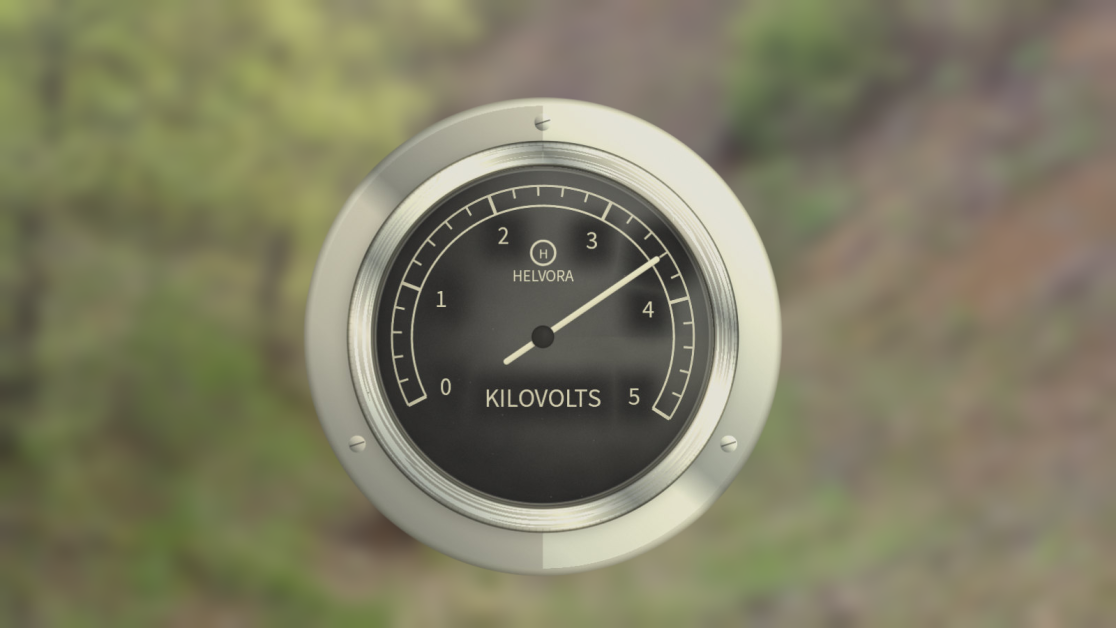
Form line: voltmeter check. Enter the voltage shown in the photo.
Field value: 3.6 kV
